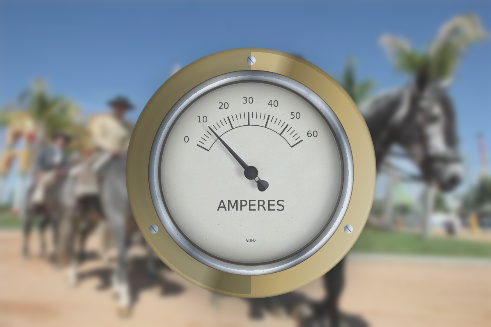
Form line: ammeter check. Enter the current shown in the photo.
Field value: 10 A
